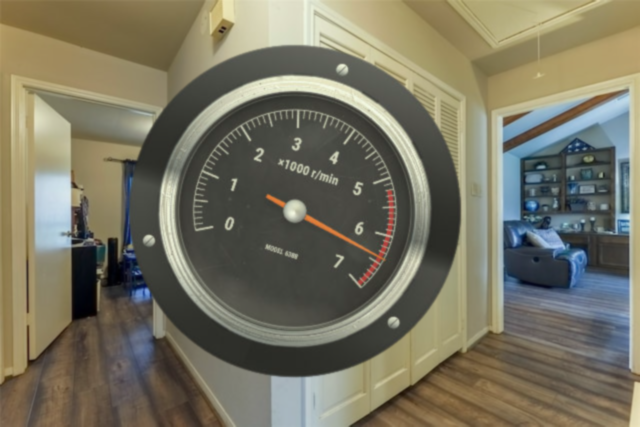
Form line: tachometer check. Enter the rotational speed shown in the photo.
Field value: 6400 rpm
